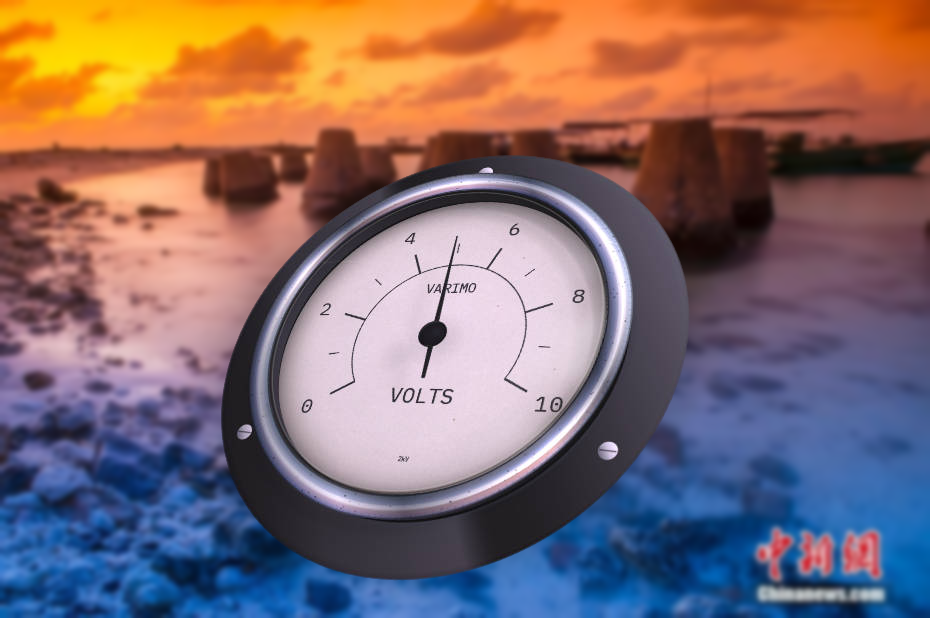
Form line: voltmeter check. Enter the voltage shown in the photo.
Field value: 5 V
